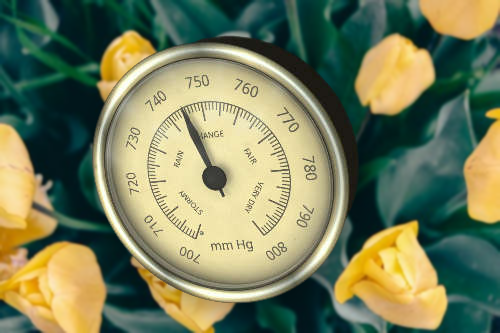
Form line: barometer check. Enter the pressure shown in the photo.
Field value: 745 mmHg
